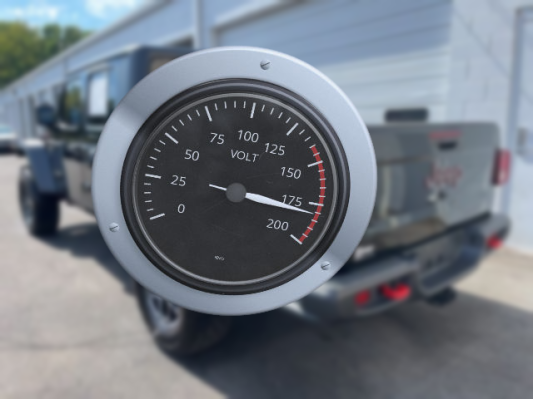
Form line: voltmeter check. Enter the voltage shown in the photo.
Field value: 180 V
